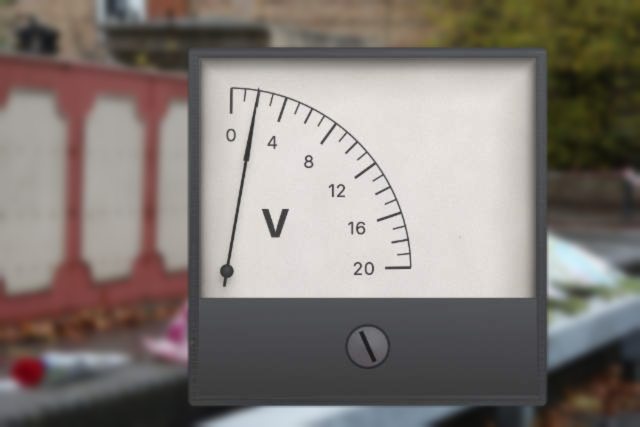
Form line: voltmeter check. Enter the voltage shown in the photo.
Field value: 2 V
